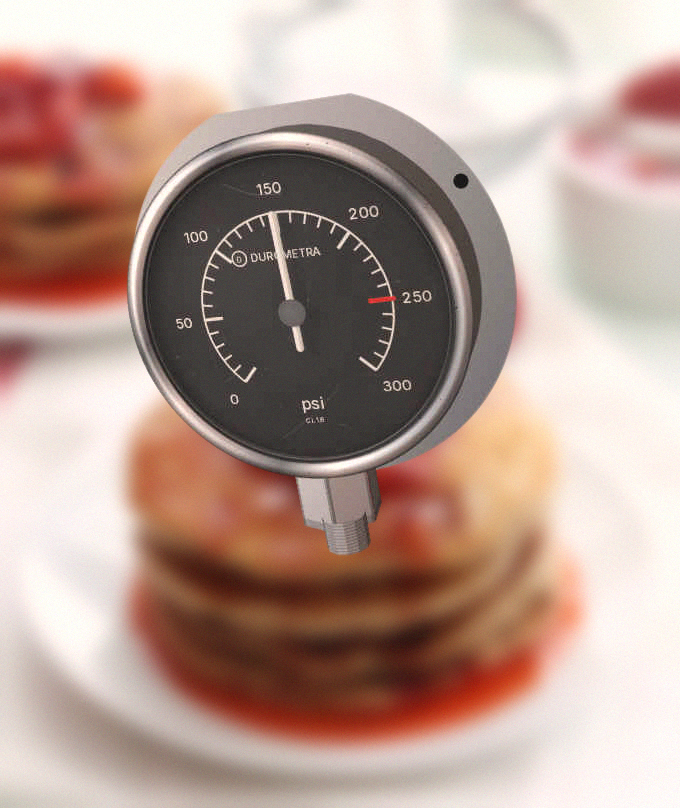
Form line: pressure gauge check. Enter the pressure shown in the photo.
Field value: 150 psi
